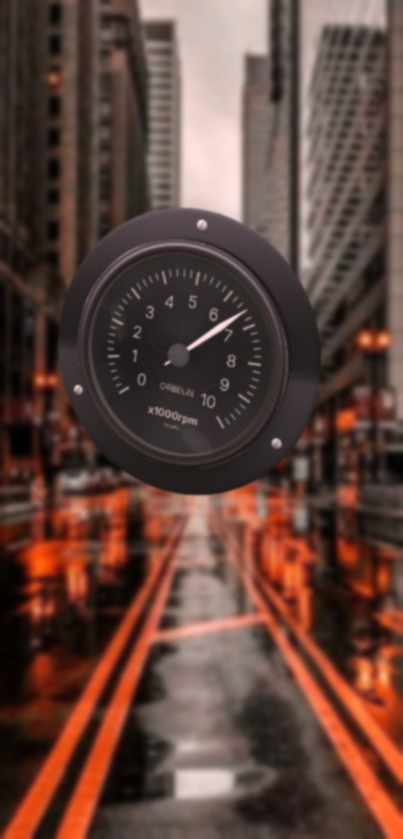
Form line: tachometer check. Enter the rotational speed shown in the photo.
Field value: 6600 rpm
